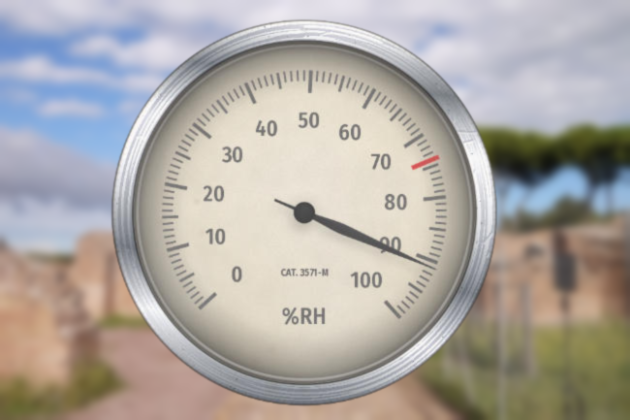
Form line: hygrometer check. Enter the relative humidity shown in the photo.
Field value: 91 %
